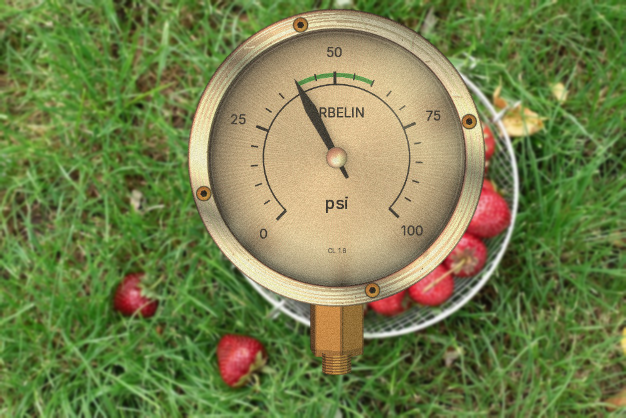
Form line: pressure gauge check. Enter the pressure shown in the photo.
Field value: 40 psi
